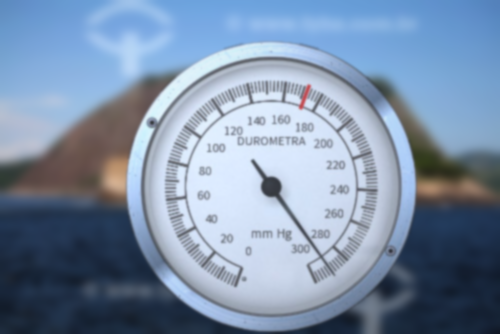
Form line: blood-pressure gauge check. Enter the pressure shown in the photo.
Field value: 290 mmHg
